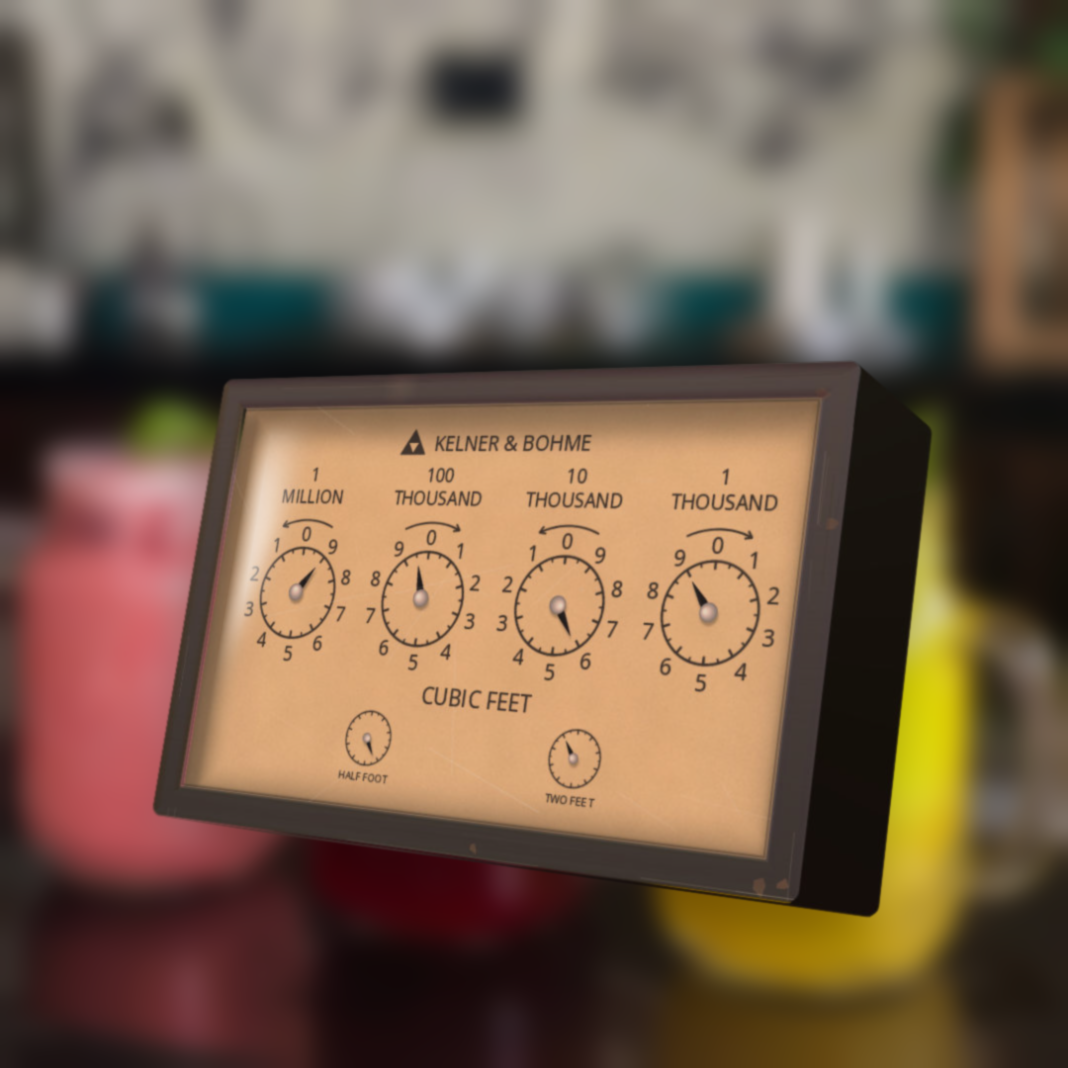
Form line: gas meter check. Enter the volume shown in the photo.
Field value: 895900 ft³
